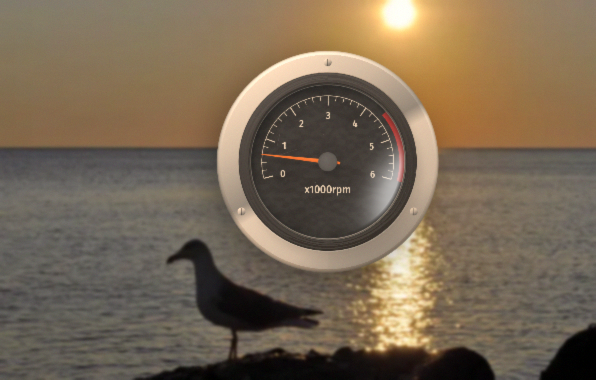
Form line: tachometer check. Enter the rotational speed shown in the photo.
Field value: 600 rpm
